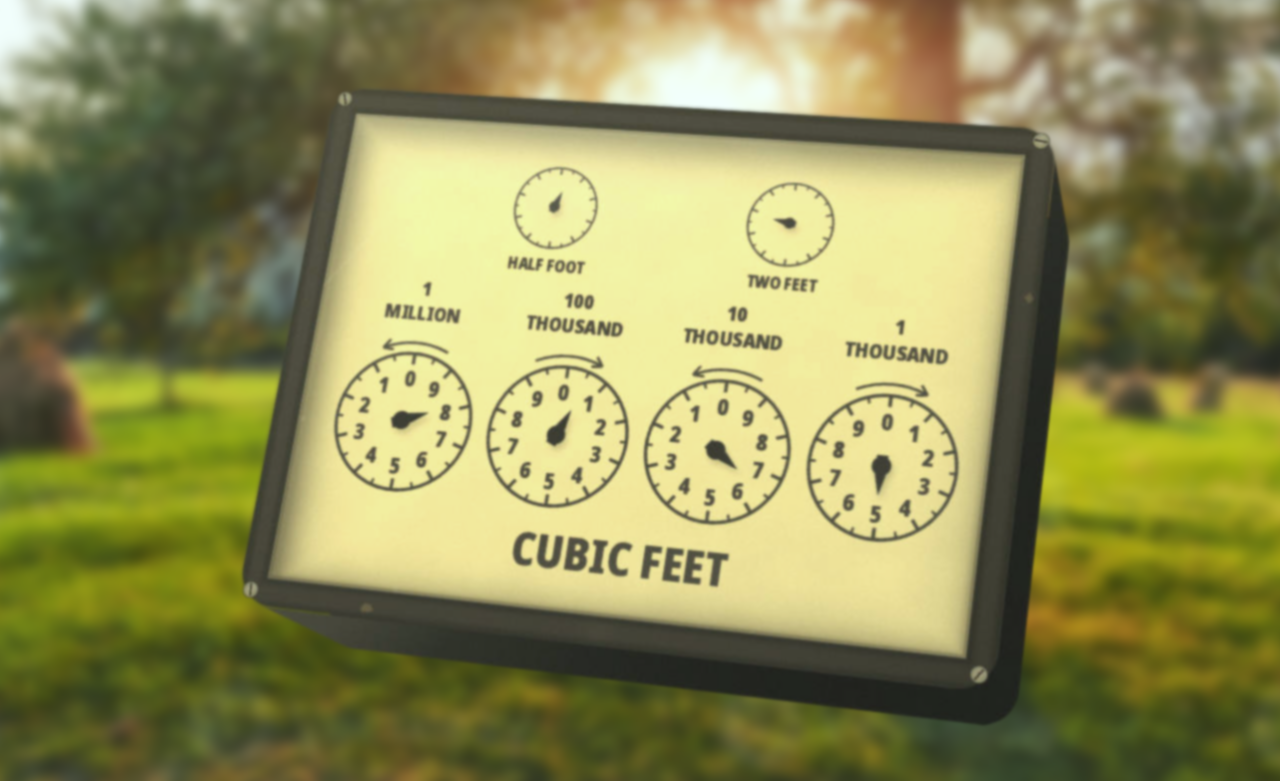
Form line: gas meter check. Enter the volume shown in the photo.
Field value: 806500 ft³
